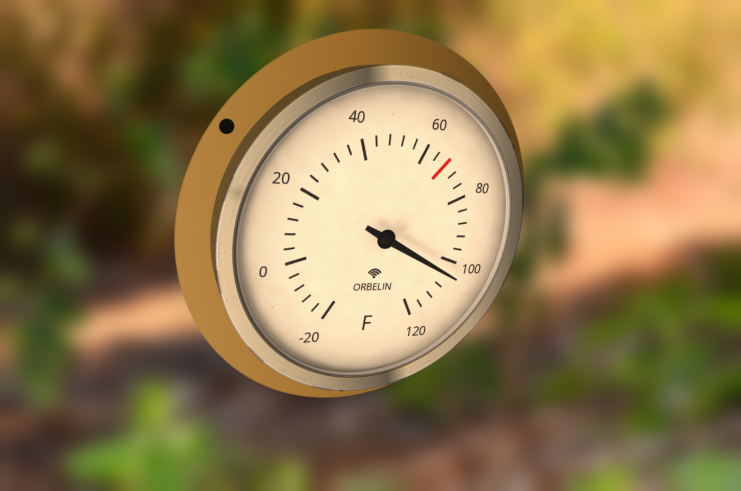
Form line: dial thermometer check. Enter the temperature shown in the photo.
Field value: 104 °F
